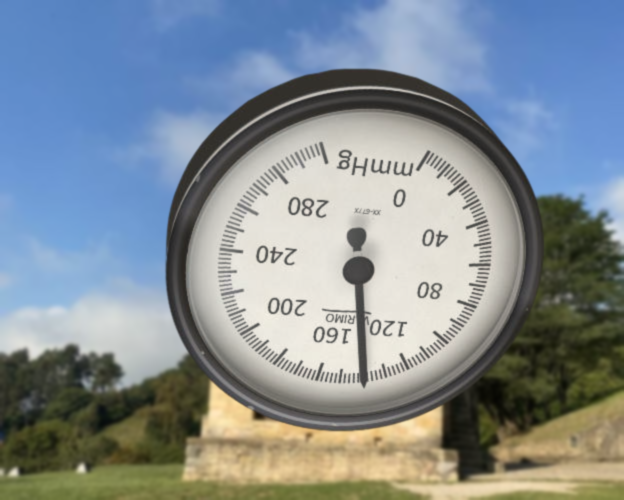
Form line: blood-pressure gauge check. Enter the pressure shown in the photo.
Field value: 140 mmHg
